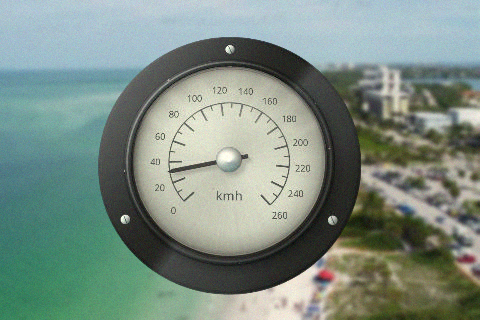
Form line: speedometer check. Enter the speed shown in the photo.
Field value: 30 km/h
